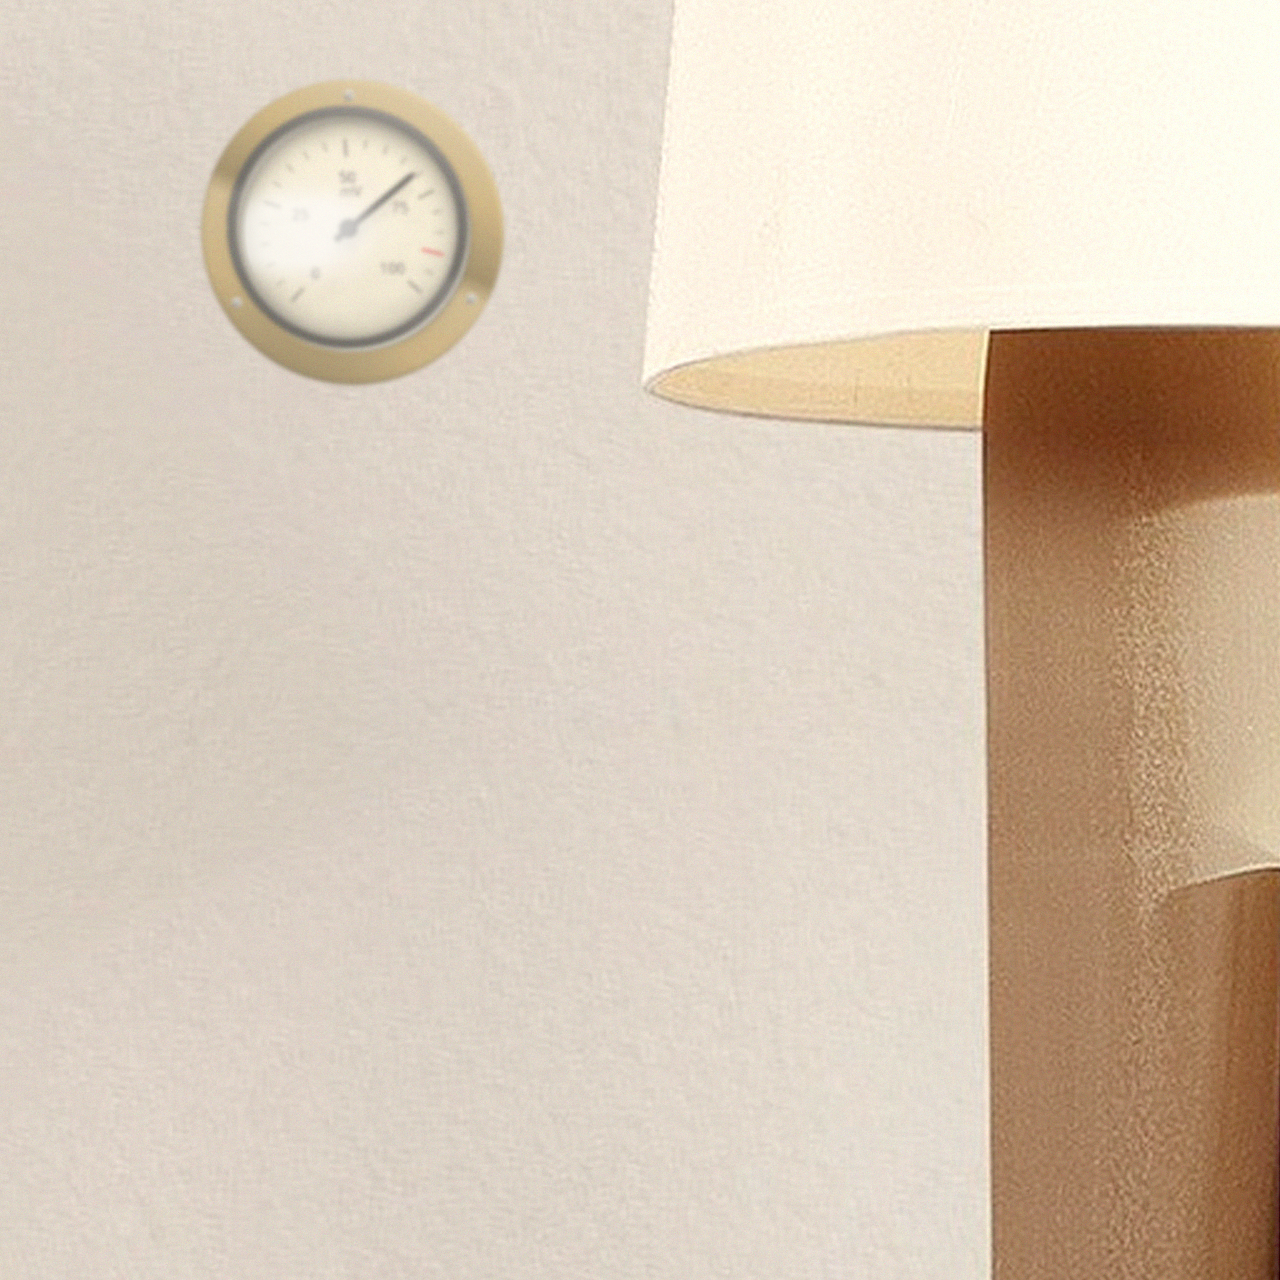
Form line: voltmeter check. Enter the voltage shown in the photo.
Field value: 70 mV
